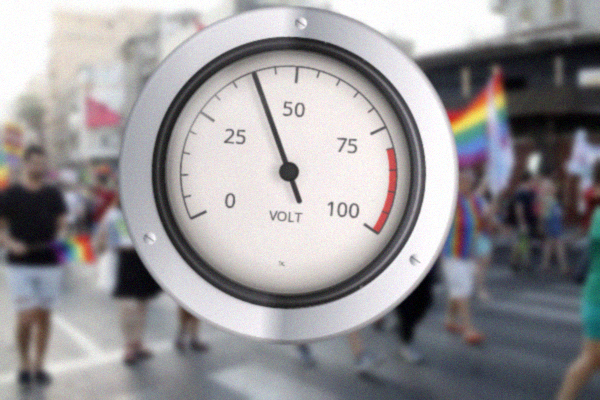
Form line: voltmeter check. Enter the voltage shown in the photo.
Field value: 40 V
